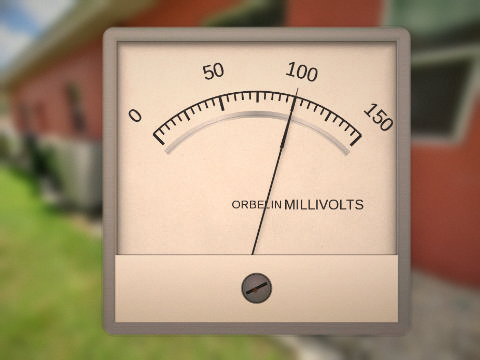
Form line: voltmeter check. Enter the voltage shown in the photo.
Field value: 100 mV
